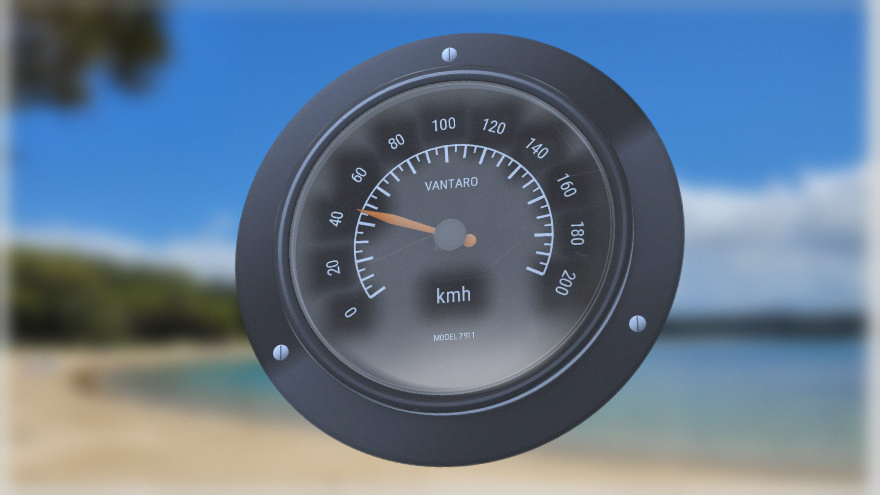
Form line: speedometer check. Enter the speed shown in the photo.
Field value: 45 km/h
